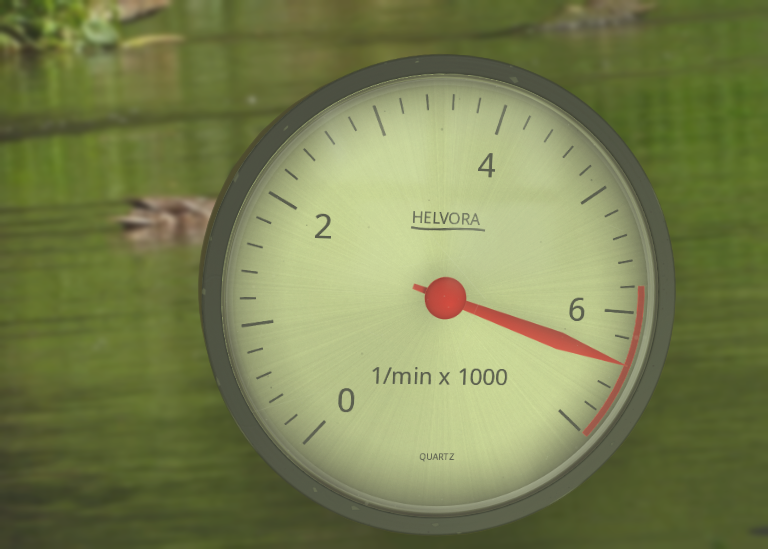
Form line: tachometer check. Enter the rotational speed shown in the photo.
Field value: 6400 rpm
